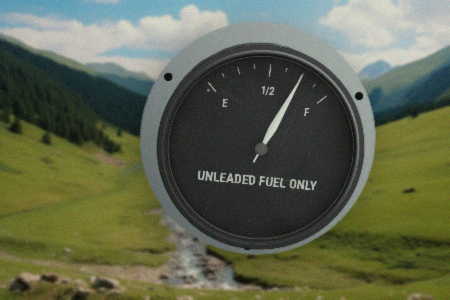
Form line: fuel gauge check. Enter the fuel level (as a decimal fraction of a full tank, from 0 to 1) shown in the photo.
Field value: 0.75
